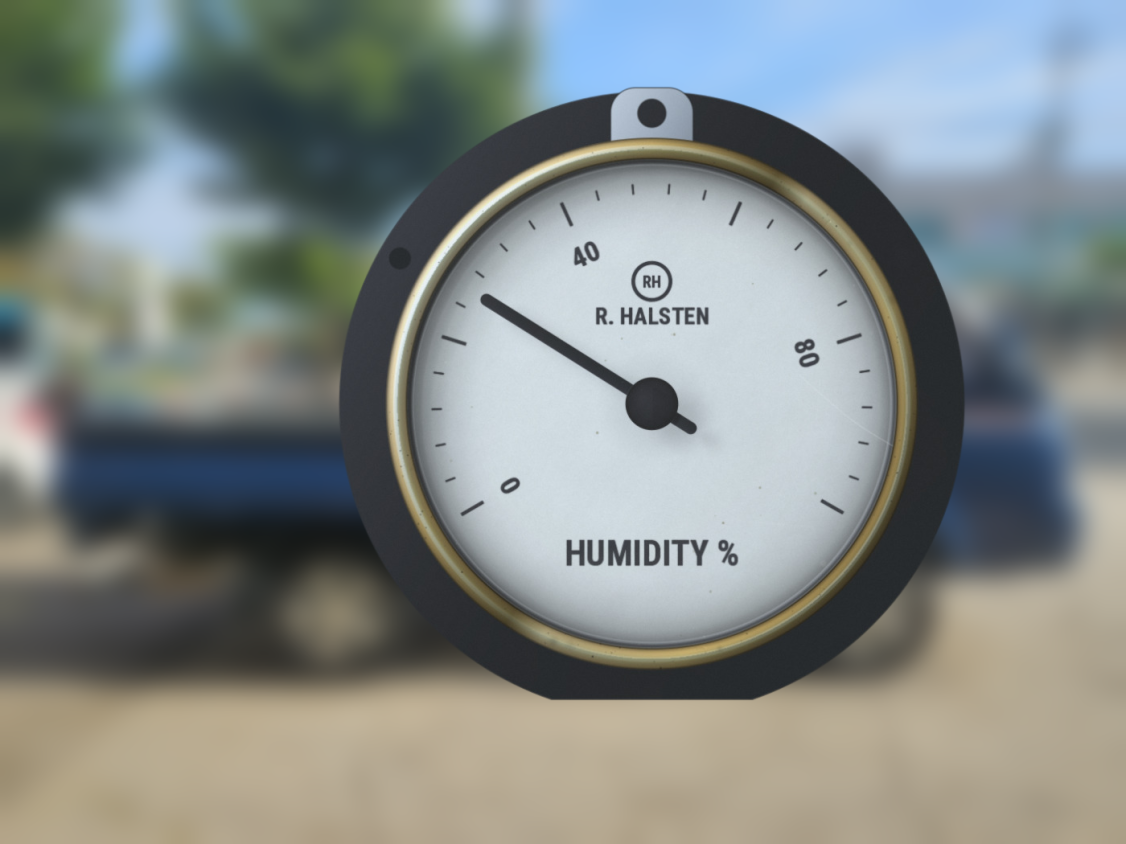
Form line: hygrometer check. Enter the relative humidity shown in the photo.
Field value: 26 %
